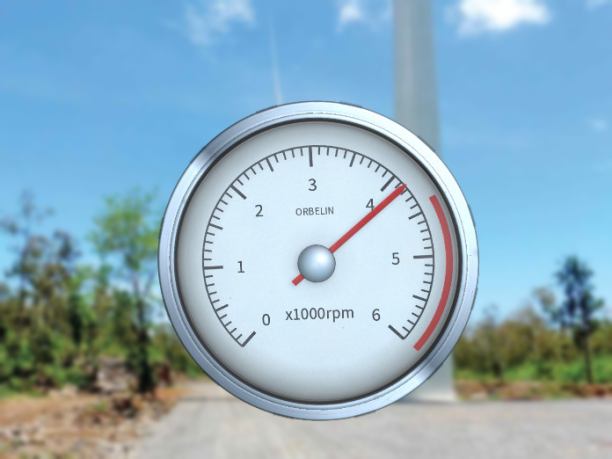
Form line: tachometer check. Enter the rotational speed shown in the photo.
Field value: 4150 rpm
